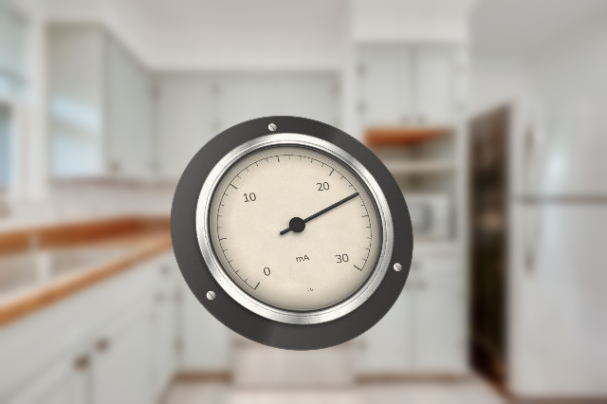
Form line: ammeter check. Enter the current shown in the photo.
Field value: 23 mA
